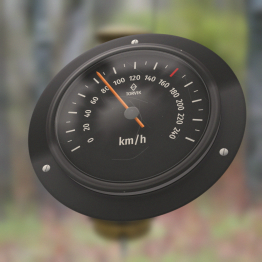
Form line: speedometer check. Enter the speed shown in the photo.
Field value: 85 km/h
